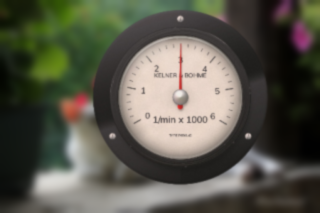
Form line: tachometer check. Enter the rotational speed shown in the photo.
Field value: 3000 rpm
